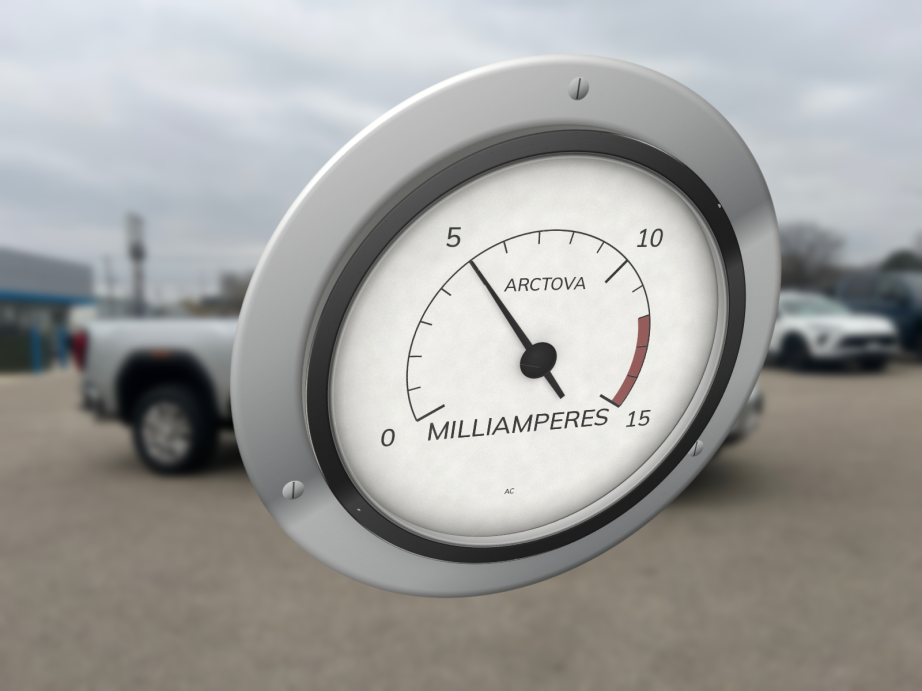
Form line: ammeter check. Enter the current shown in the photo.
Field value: 5 mA
